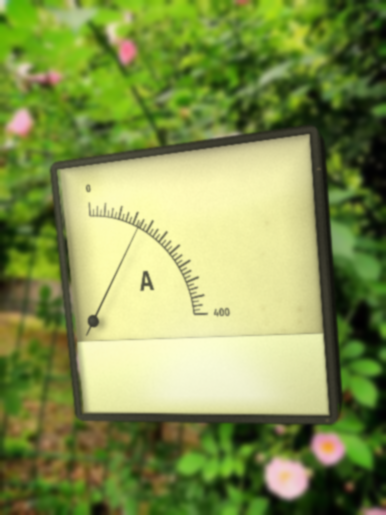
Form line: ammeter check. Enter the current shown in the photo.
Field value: 140 A
